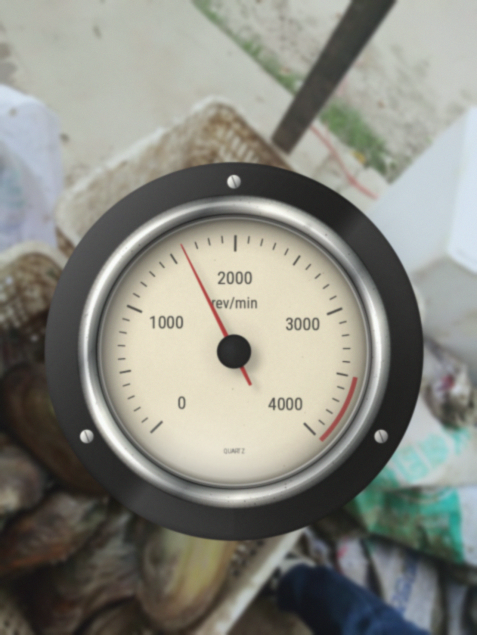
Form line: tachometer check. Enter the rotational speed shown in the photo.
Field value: 1600 rpm
